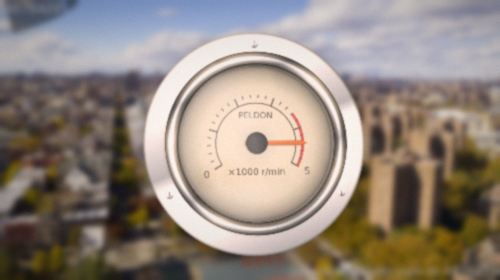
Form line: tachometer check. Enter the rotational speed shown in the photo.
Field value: 4400 rpm
